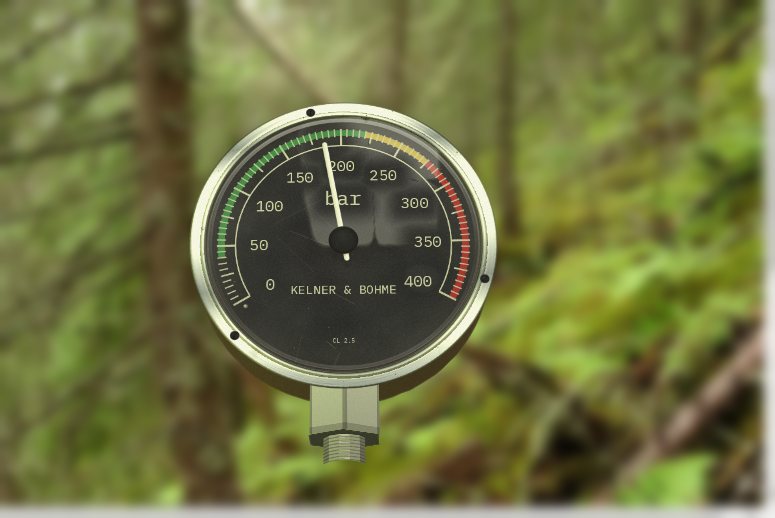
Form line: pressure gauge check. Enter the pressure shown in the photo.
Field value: 185 bar
